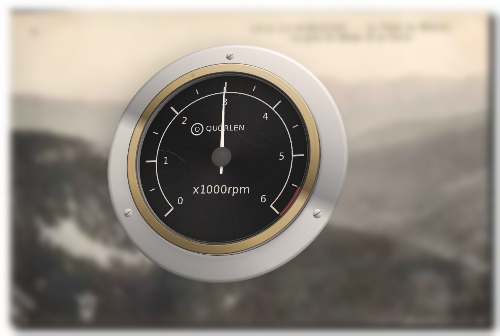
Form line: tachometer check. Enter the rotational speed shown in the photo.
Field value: 3000 rpm
